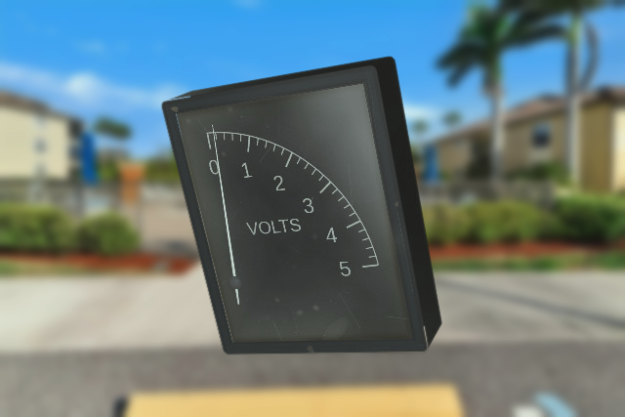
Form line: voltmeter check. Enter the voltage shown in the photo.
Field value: 0.2 V
